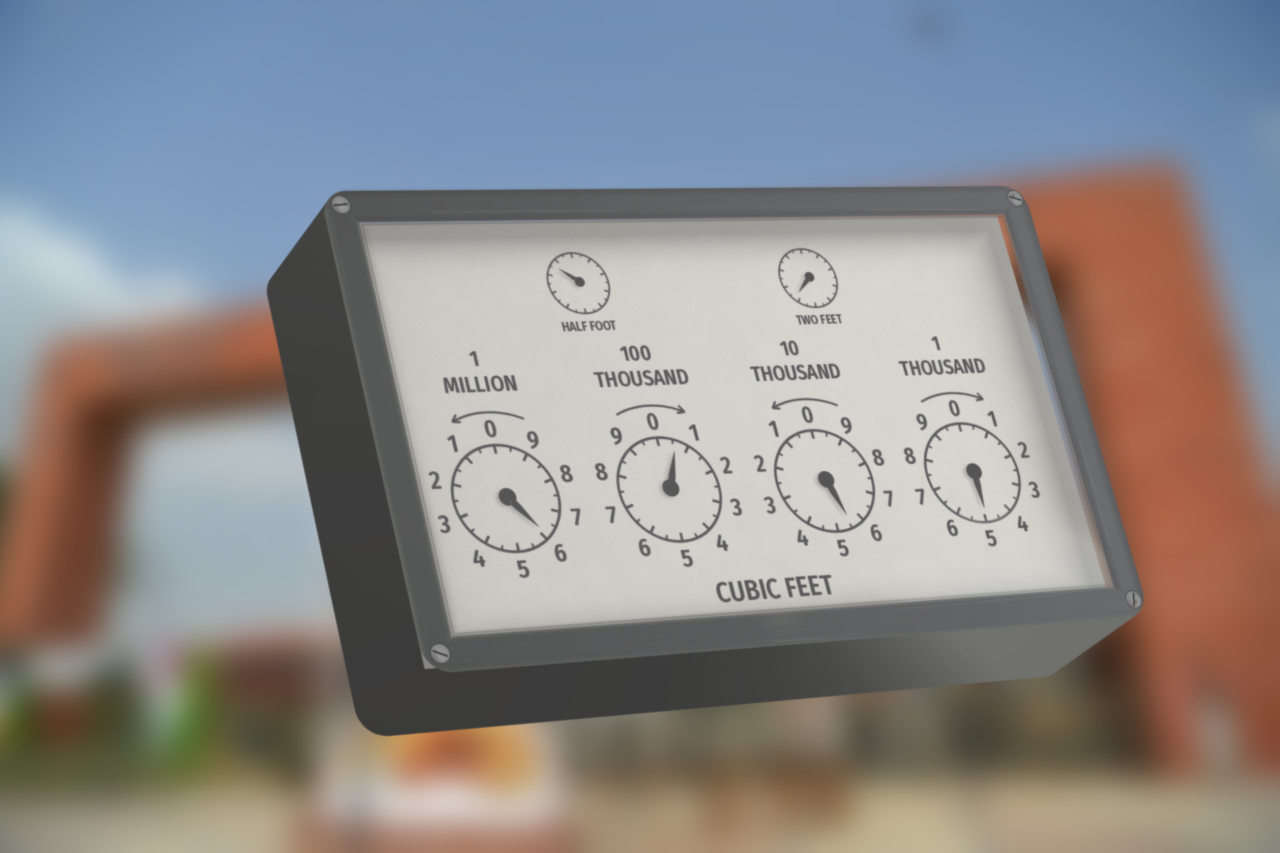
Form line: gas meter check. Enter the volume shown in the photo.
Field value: 605500 ft³
